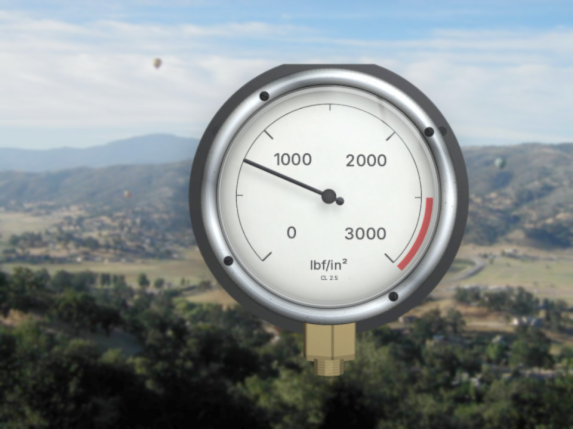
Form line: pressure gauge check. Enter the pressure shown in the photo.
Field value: 750 psi
